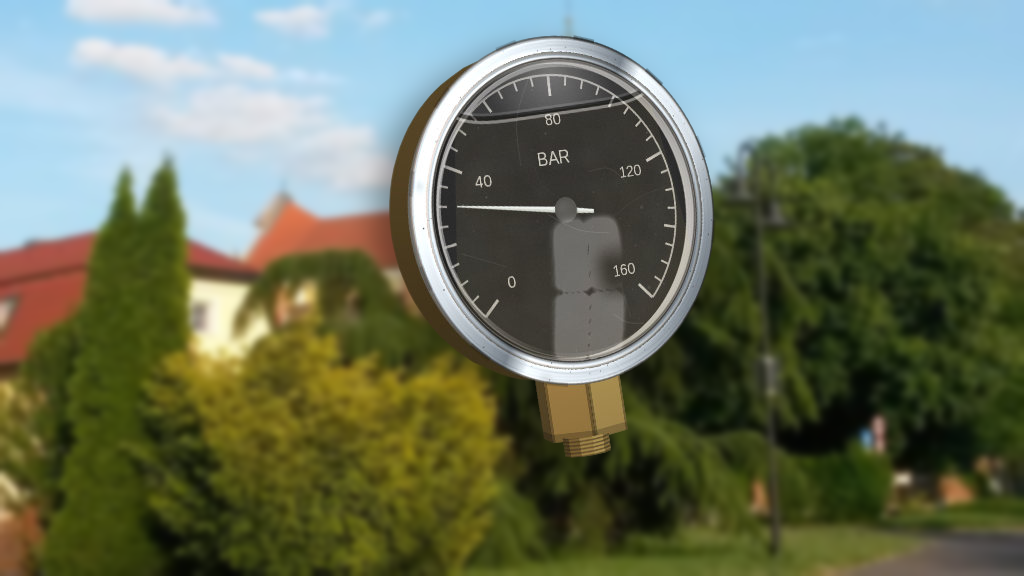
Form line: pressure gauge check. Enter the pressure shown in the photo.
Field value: 30 bar
